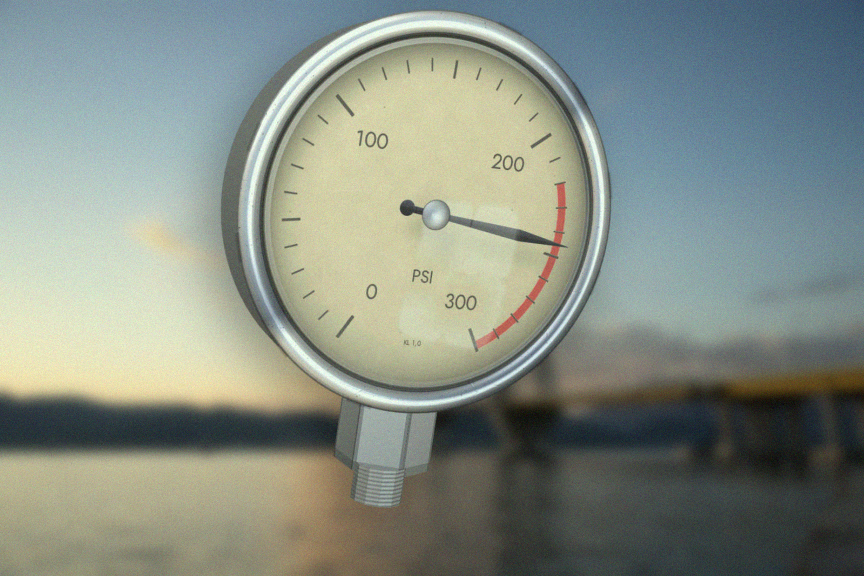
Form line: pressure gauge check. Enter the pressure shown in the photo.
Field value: 245 psi
